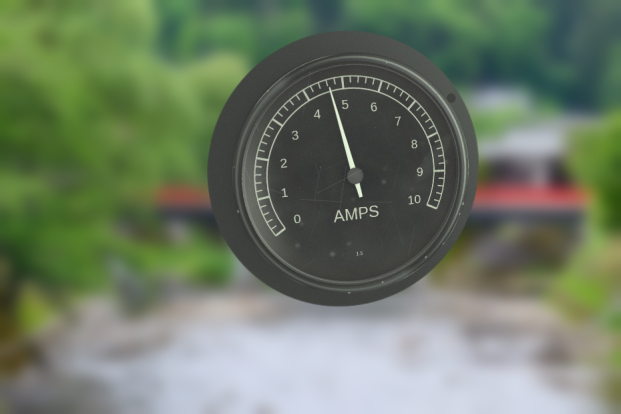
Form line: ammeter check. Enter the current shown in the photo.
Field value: 4.6 A
